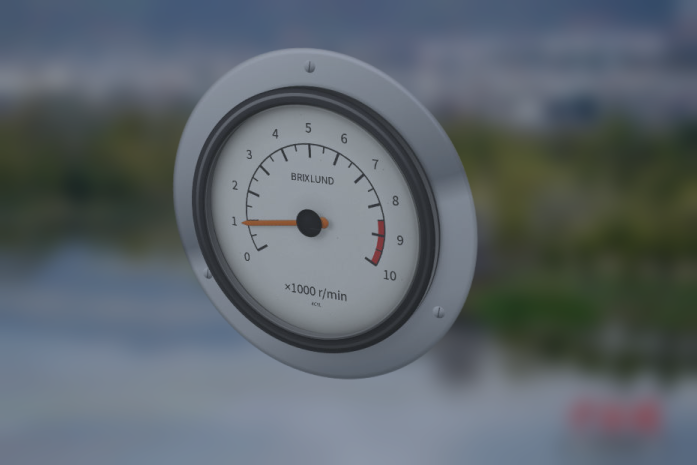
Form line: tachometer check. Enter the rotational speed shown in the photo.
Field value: 1000 rpm
